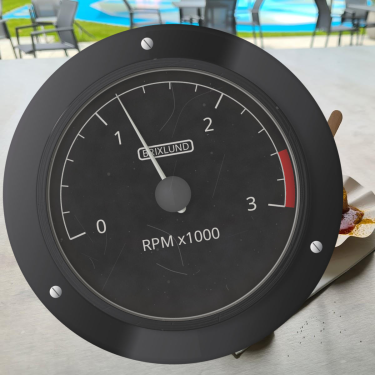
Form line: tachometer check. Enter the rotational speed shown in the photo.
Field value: 1200 rpm
